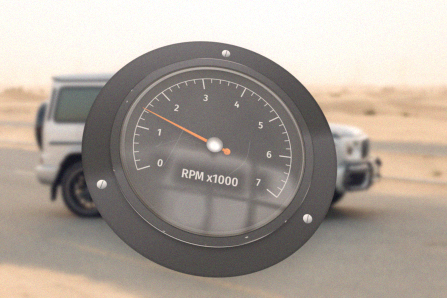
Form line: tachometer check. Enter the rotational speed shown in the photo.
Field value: 1400 rpm
